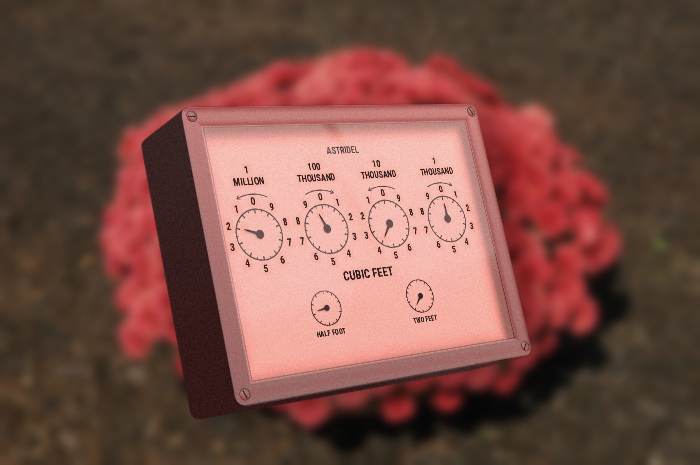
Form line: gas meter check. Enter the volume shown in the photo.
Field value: 194000 ft³
